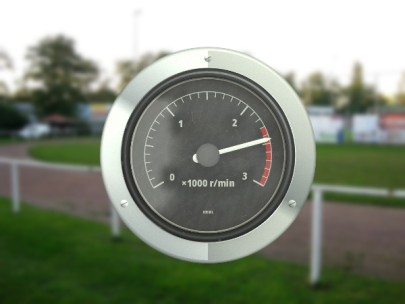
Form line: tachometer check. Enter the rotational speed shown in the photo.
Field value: 2450 rpm
